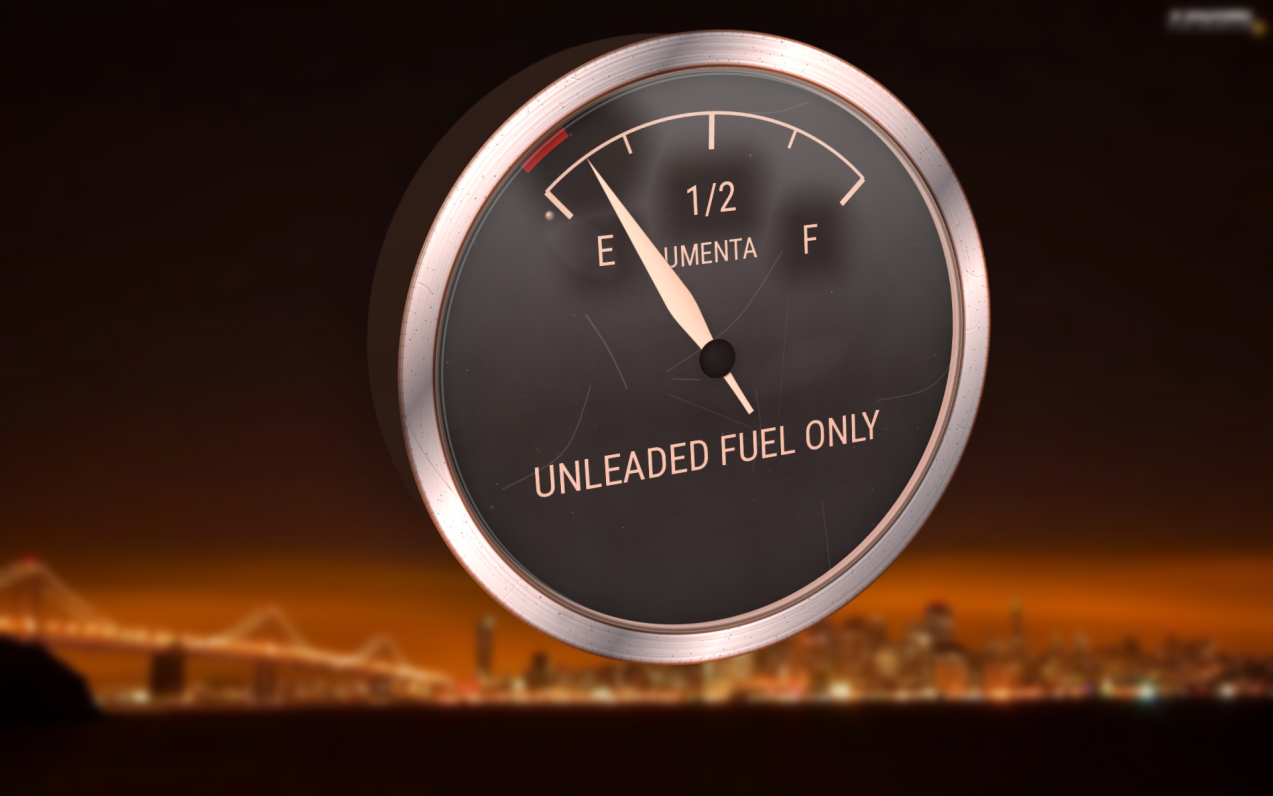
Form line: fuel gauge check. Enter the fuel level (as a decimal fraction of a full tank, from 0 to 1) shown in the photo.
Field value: 0.125
